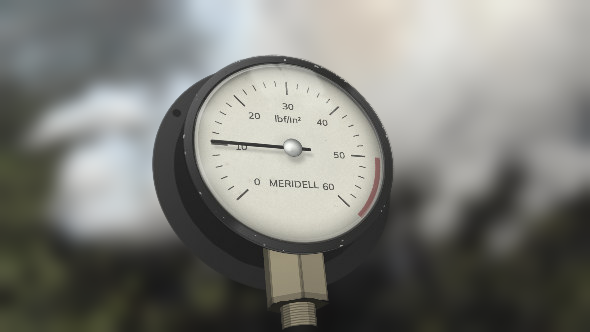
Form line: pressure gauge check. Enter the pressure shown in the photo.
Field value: 10 psi
